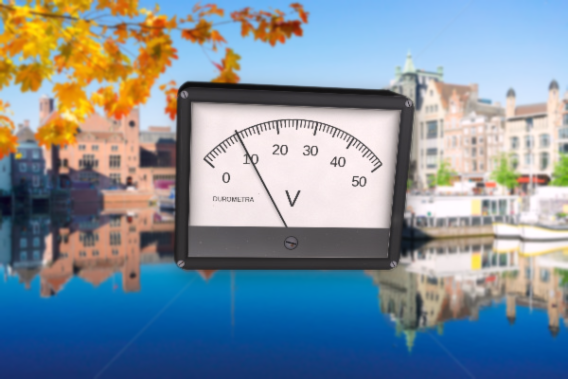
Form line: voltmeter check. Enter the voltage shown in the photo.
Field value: 10 V
